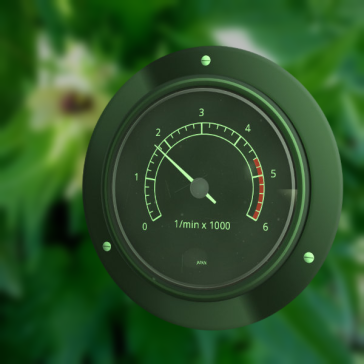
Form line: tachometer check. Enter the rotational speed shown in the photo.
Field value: 1800 rpm
